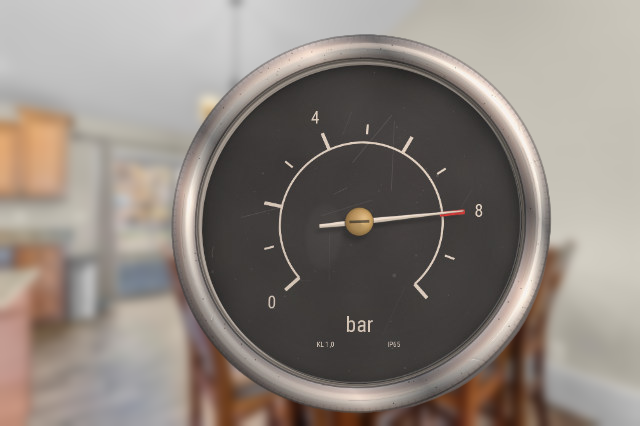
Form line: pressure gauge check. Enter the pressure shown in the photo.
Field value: 8 bar
